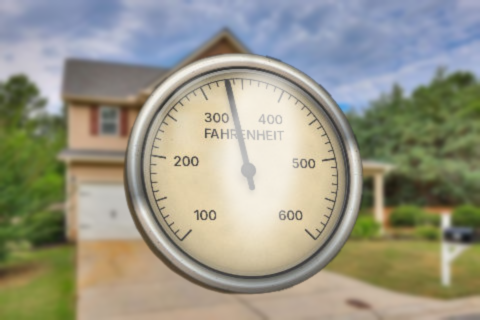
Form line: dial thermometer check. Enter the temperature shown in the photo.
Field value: 330 °F
